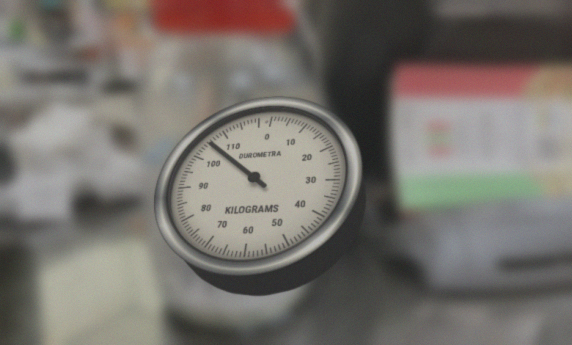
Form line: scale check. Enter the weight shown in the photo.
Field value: 105 kg
